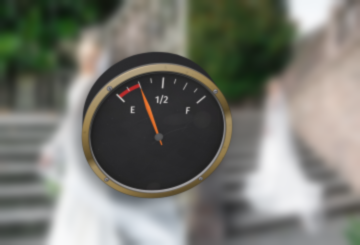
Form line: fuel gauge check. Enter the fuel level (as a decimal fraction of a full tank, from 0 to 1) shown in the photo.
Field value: 0.25
